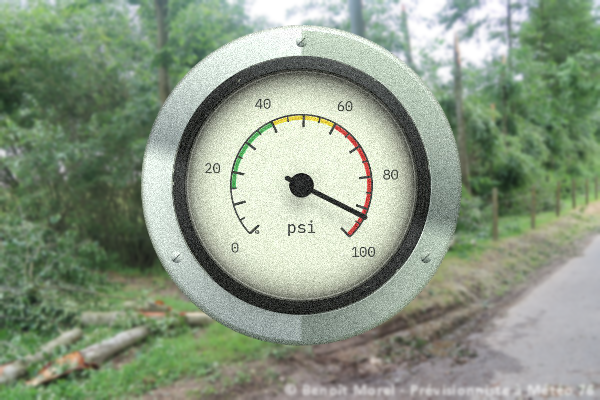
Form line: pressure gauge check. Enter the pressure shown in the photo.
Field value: 92.5 psi
